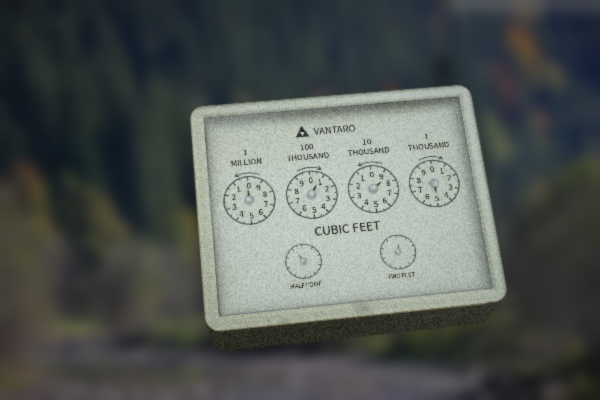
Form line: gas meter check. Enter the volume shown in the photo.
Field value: 8500 ft³
